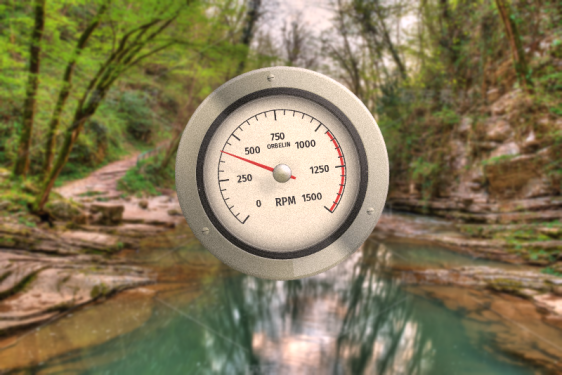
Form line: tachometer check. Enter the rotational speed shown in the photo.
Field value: 400 rpm
